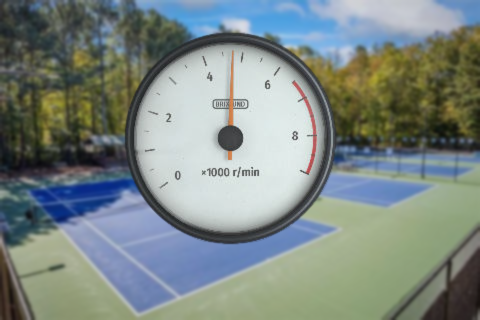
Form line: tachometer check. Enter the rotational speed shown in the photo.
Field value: 4750 rpm
